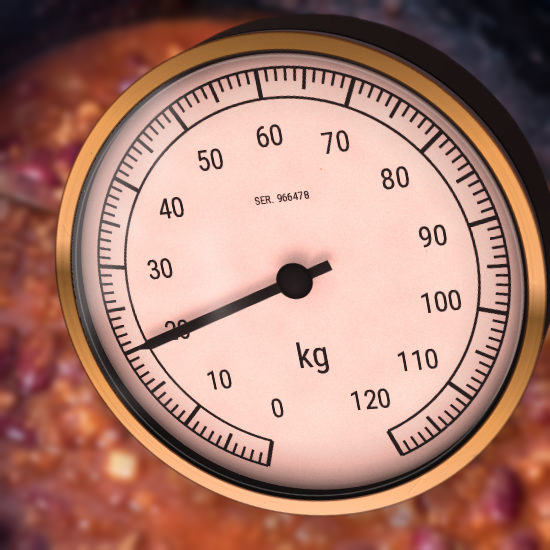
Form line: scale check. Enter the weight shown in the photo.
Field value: 20 kg
